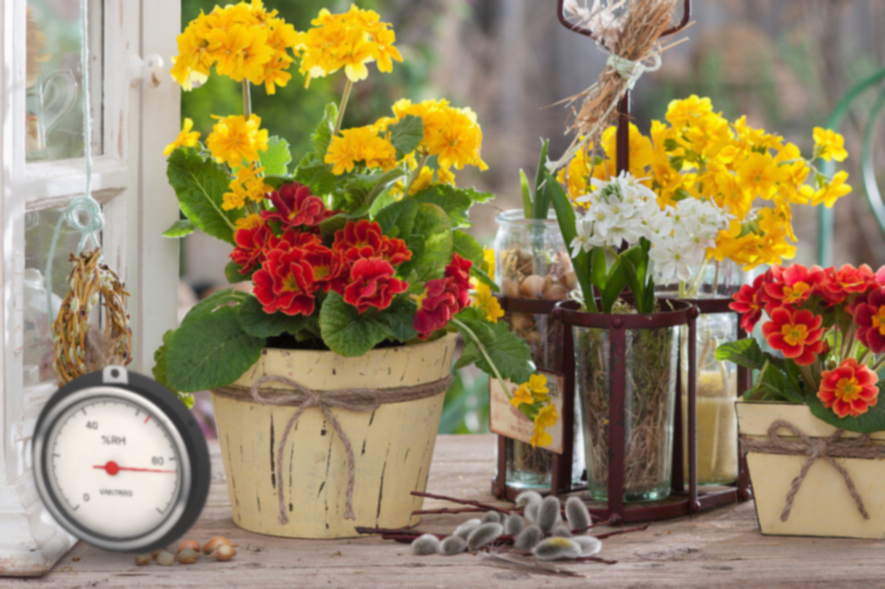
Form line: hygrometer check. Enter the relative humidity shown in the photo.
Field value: 84 %
